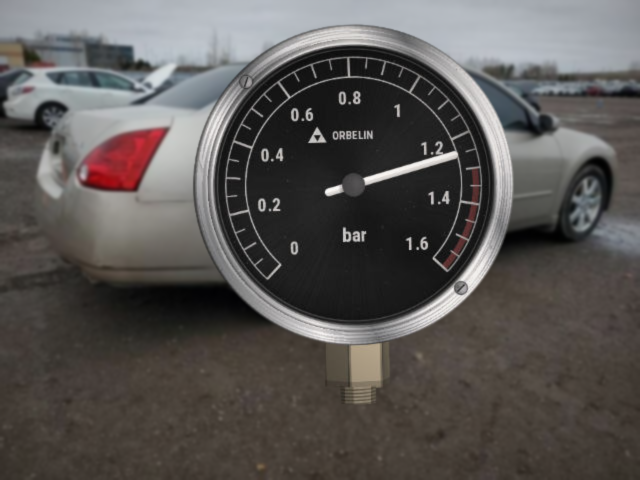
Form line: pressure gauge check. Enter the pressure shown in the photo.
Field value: 1.25 bar
